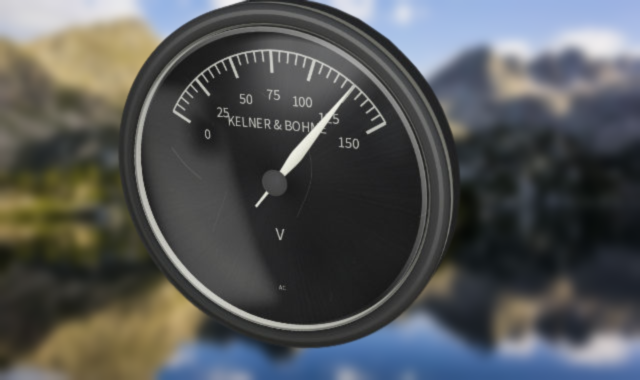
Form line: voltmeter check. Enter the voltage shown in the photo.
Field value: 125 V
